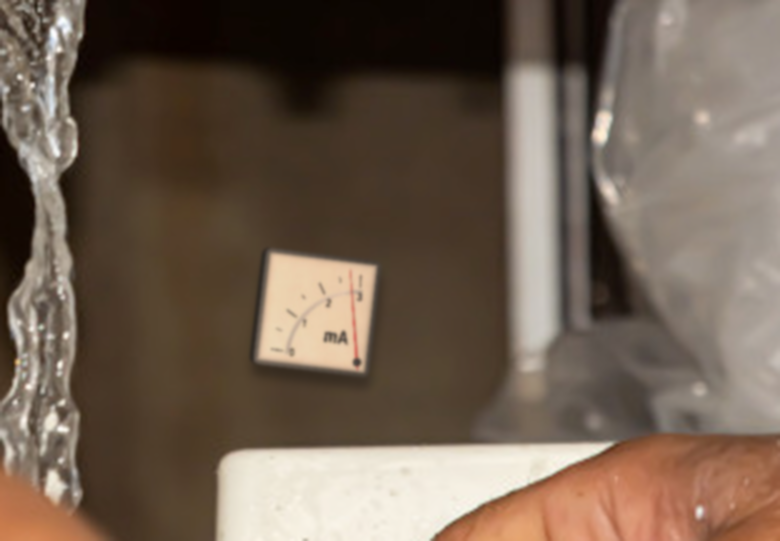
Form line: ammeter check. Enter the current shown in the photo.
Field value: 2.75 mA
